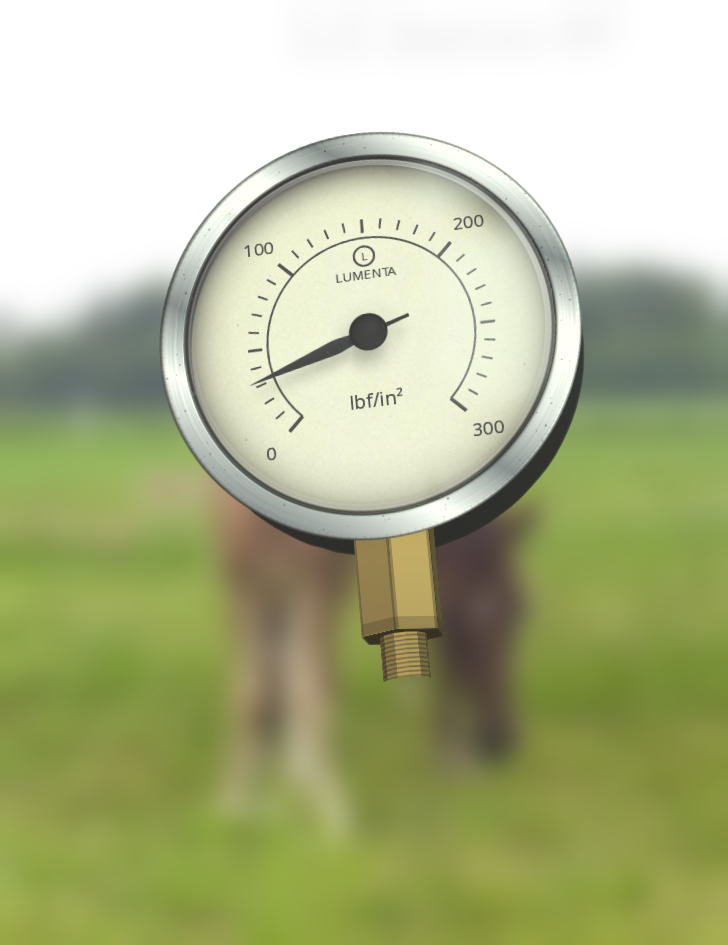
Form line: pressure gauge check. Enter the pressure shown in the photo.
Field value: 30 psi
